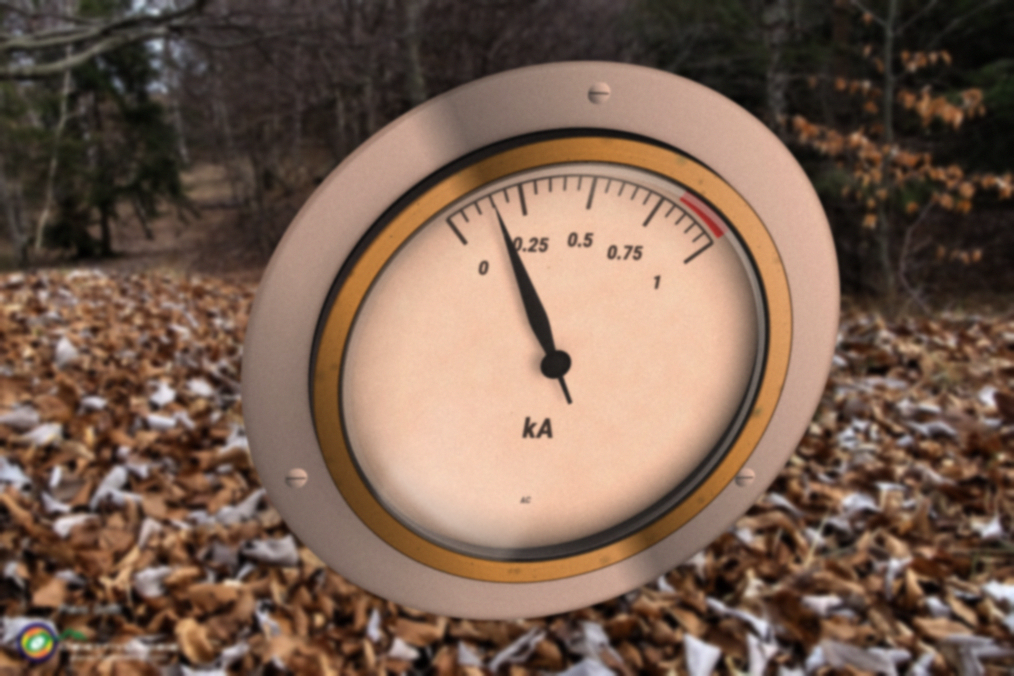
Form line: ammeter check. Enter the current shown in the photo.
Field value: 0.15 kA
